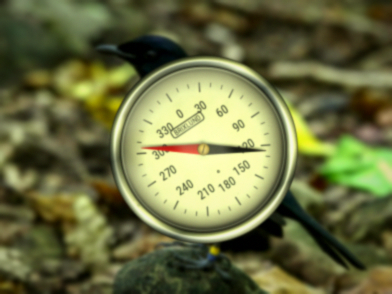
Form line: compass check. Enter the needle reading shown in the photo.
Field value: 305 °
